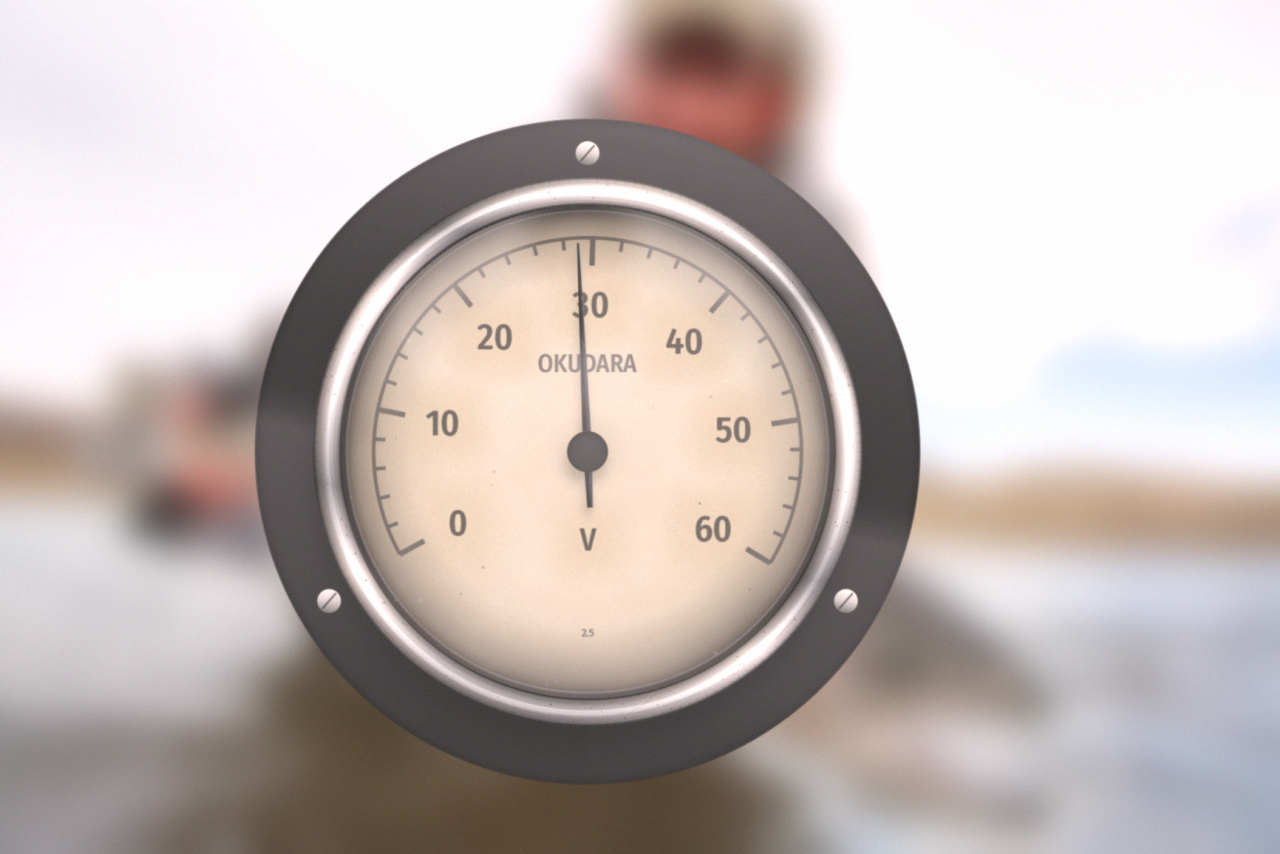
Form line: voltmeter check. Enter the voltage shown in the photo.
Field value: 29 V
